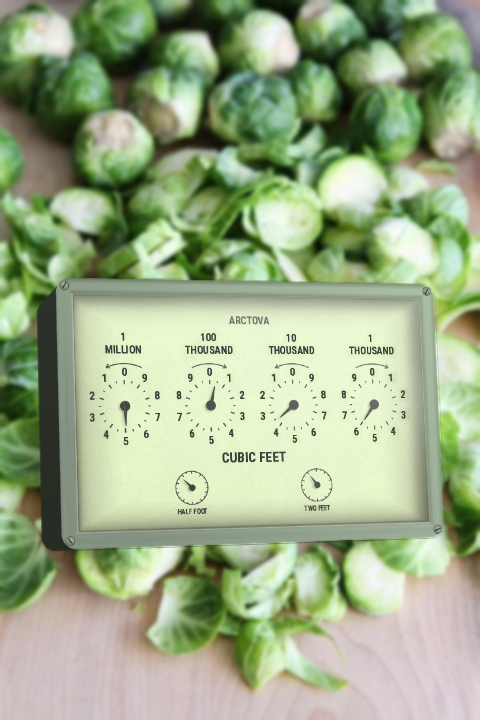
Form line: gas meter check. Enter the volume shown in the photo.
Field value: 503600 ft³
